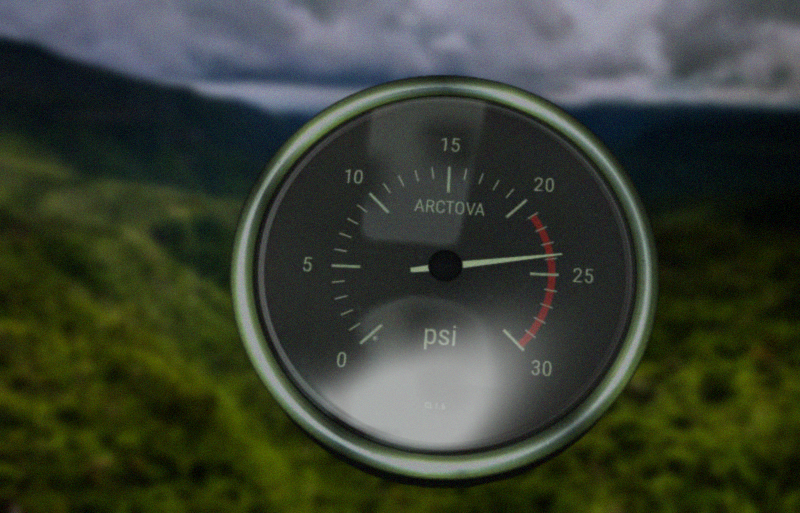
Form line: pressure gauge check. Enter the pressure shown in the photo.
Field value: 24 psi
